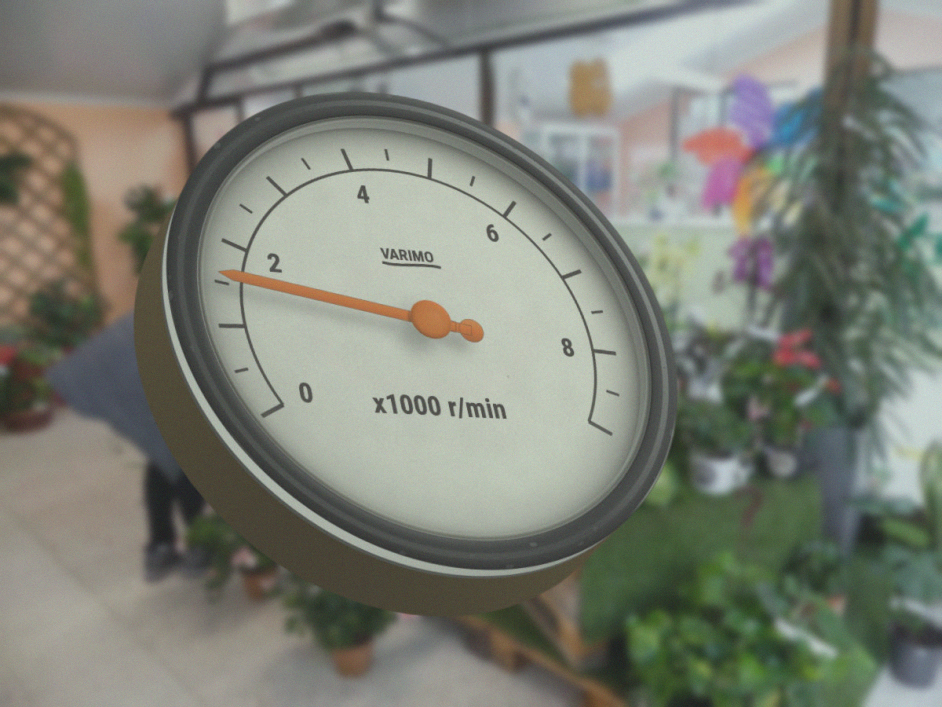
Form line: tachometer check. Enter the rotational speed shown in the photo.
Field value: 1500 rpm
